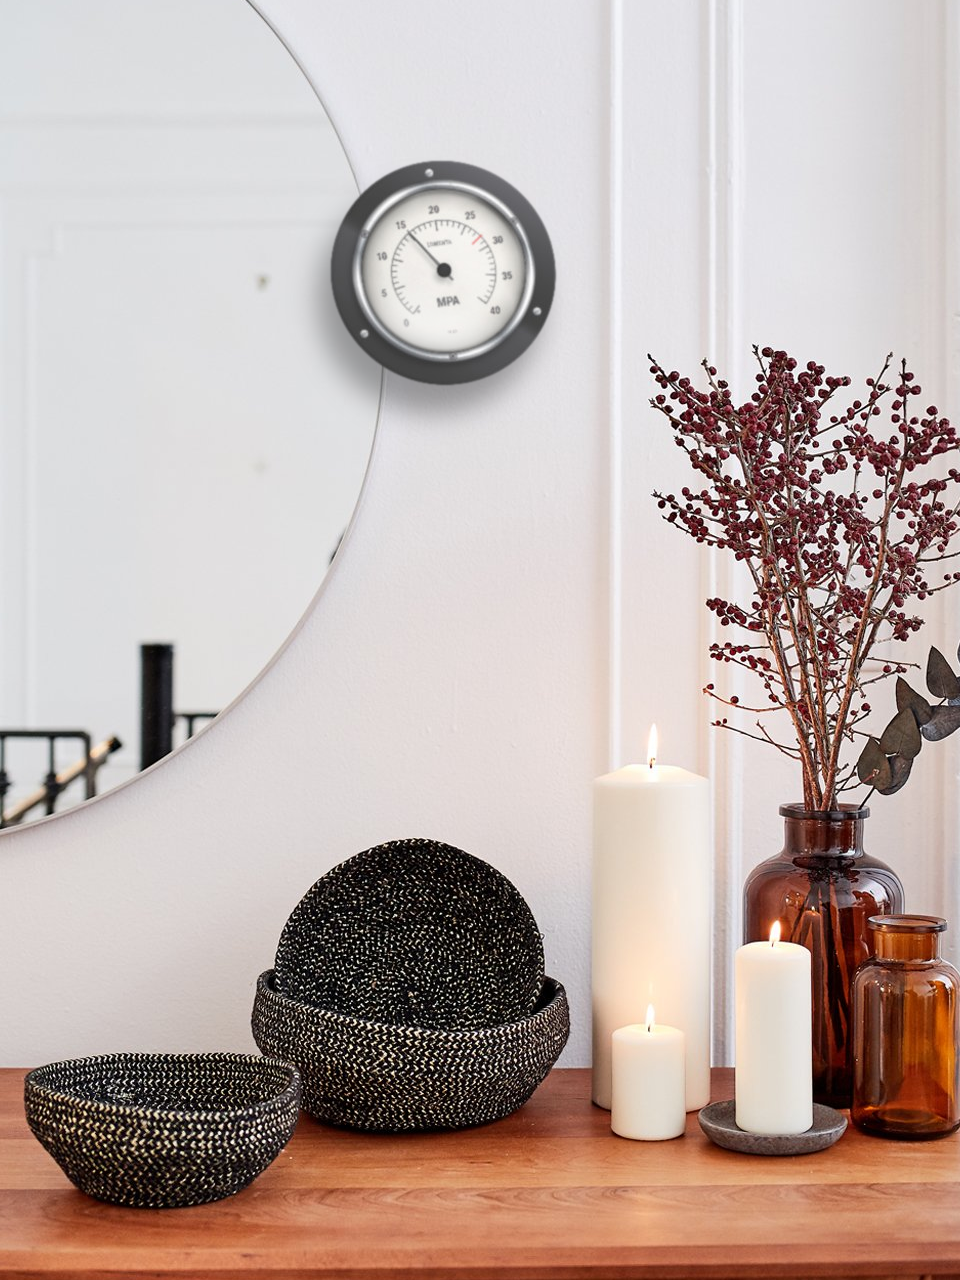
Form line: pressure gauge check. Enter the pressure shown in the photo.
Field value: 15 MPa
